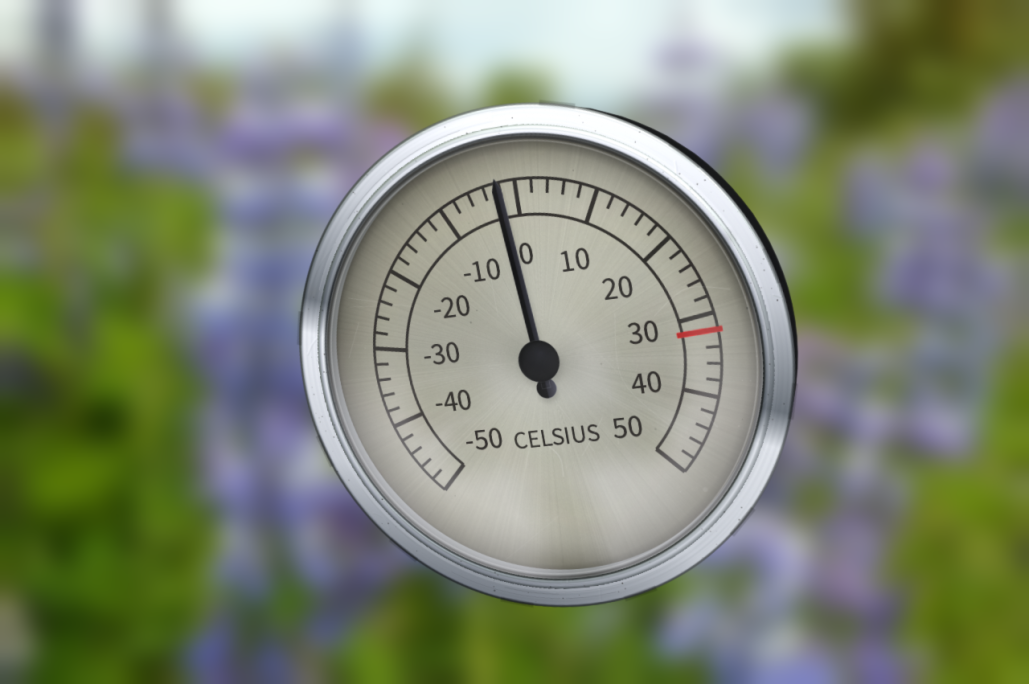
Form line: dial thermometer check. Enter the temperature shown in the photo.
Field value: -2 °C
